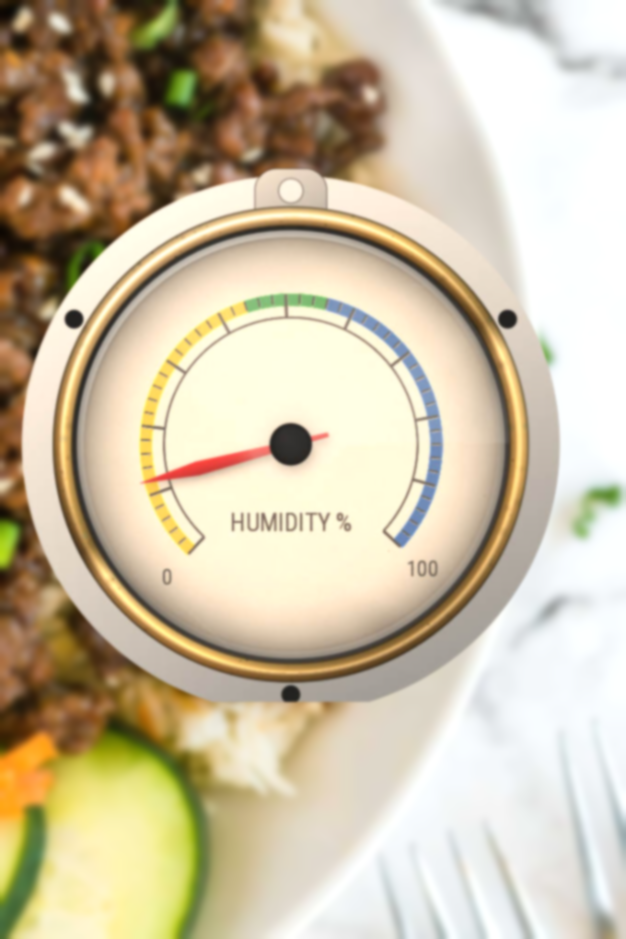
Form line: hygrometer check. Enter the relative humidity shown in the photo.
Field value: 12 %
